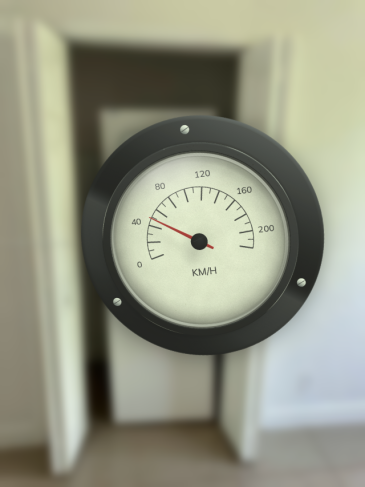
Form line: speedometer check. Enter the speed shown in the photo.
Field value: 50 km/h
